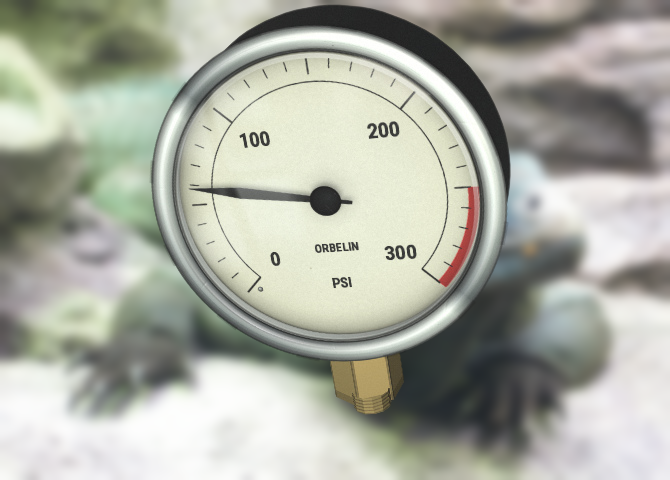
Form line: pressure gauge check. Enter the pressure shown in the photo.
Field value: 60 psi
